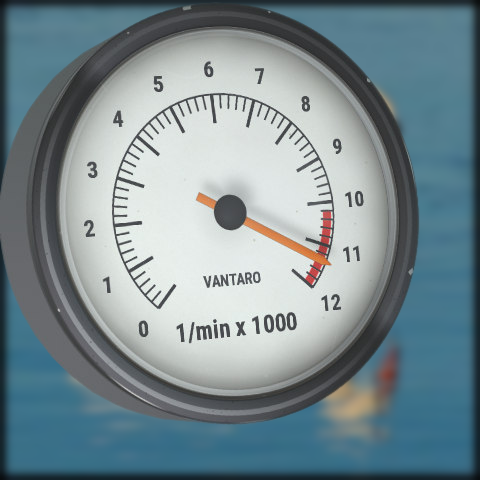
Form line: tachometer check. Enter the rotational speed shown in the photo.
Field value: 11400 rpm
